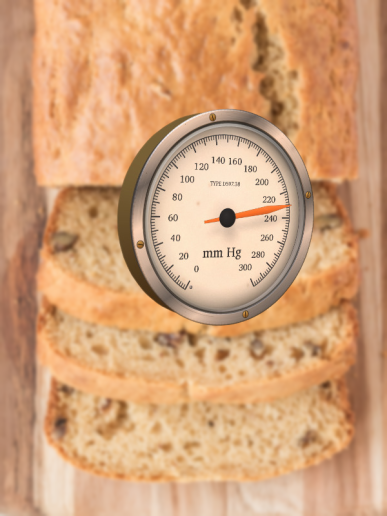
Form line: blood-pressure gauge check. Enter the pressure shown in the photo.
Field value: 230 mmHg
